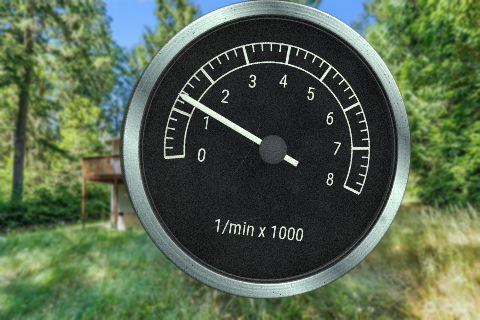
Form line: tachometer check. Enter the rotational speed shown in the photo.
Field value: 1300 rpm
